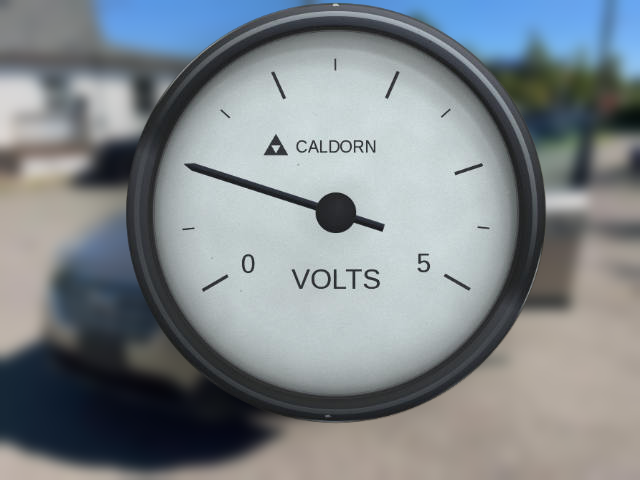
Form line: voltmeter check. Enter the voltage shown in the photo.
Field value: 1 V
